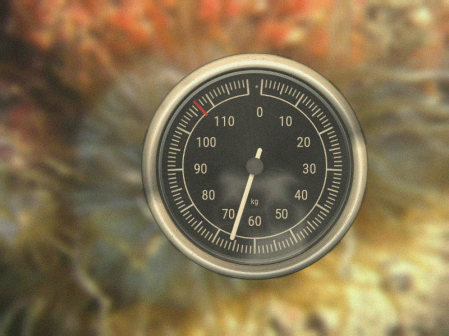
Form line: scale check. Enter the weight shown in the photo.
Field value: 66 kg
